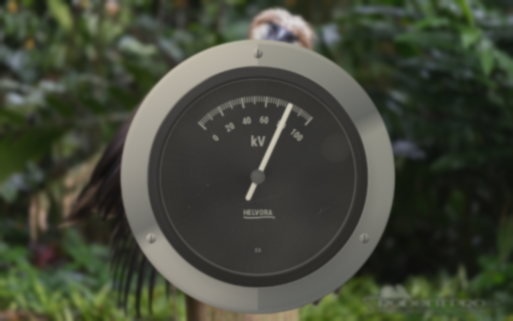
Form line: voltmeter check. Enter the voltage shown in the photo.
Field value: 80 kV
